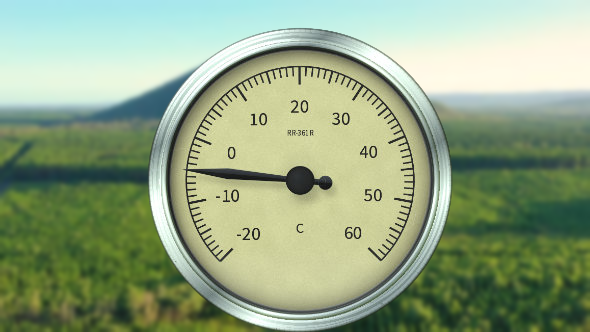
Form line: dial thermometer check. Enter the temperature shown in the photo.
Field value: -5 °C
